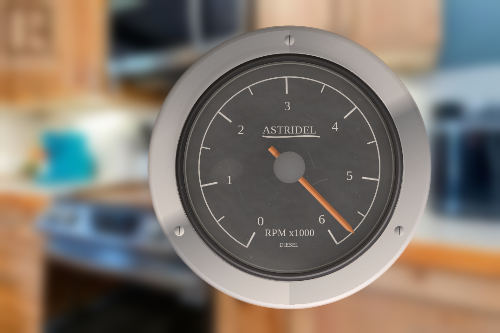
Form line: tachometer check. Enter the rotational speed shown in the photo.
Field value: 5750 rpm
